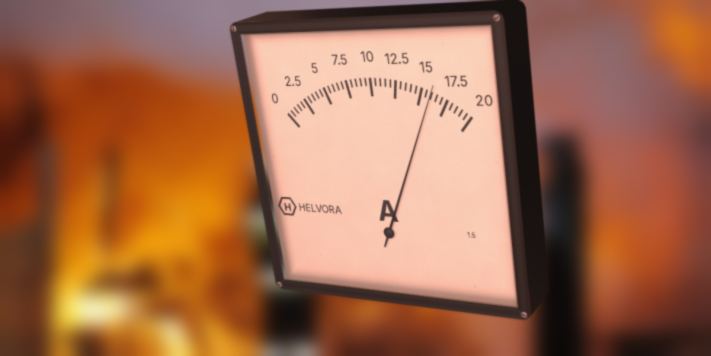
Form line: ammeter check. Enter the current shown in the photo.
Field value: 16 A
